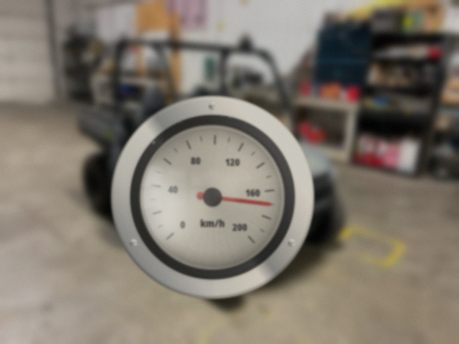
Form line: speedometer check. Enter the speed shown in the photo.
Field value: 170 km/h
